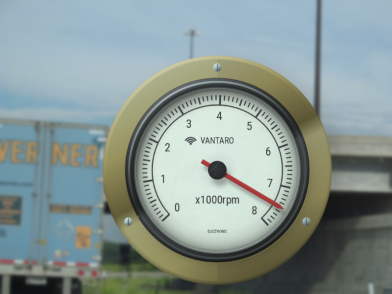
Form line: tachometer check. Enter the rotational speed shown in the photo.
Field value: 7500 rpm
